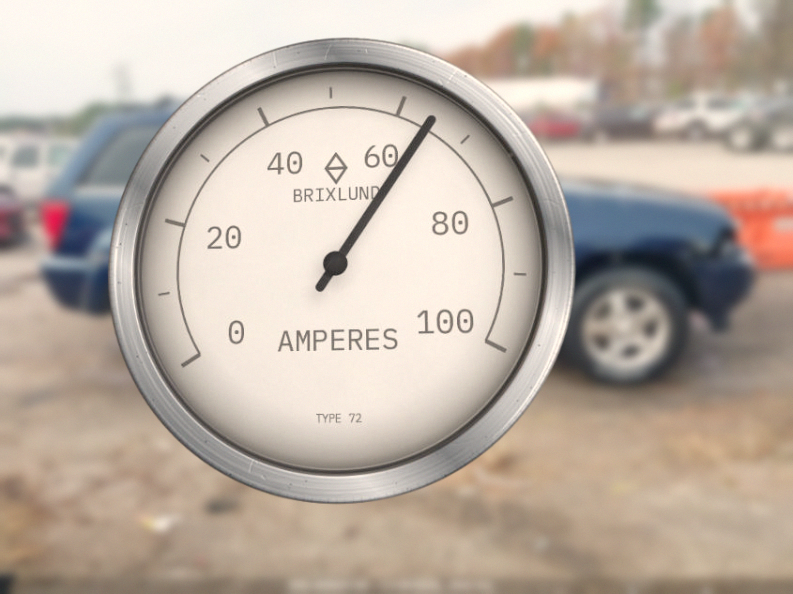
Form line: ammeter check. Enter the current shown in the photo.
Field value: 65 A
